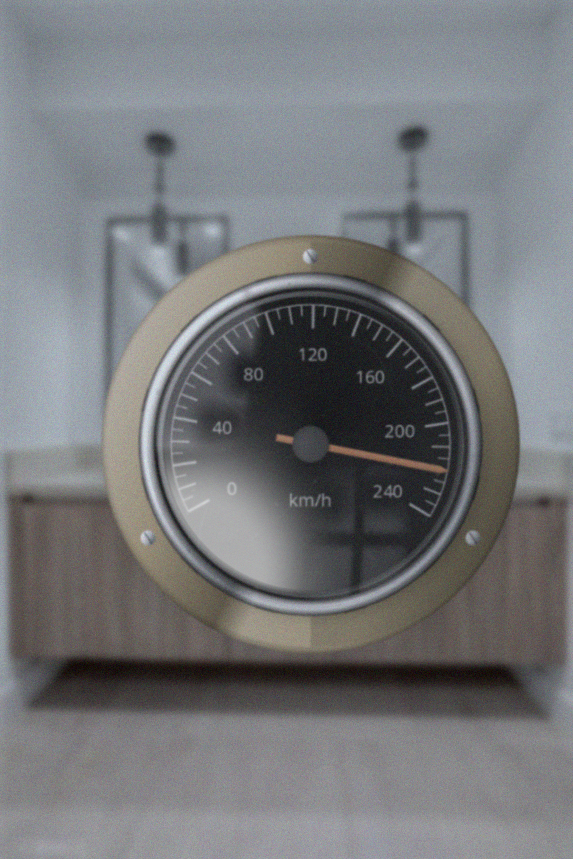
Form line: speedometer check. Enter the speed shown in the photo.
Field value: 220 km/h
